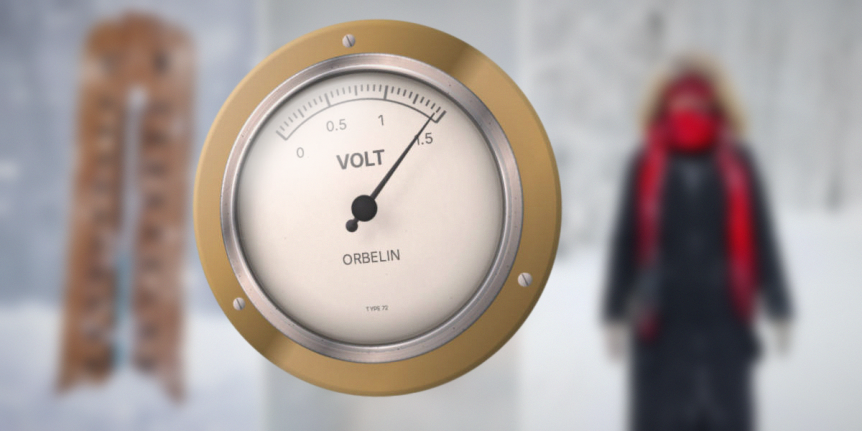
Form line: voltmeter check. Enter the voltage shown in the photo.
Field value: 1.45 V
